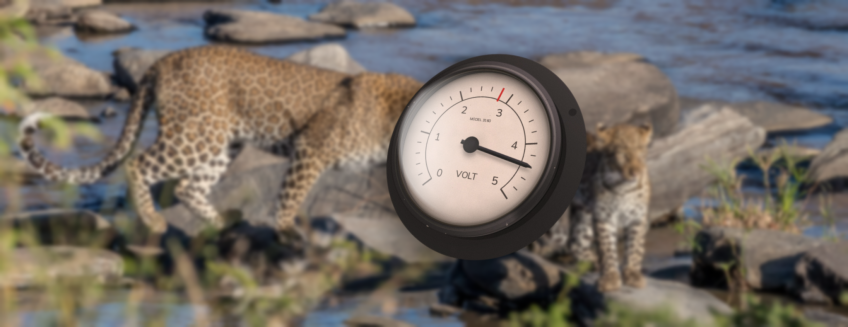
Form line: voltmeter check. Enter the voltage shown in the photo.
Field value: 4.4 V
